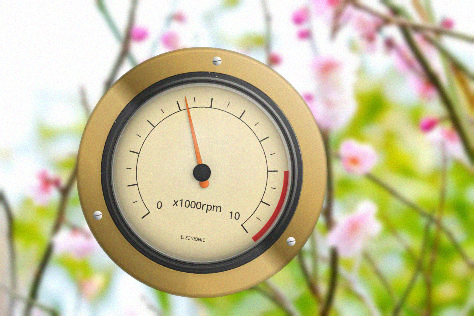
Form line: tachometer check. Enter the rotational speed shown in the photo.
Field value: 4250 rpm
